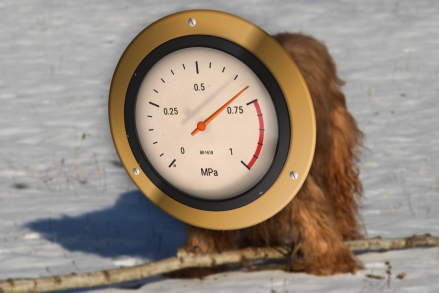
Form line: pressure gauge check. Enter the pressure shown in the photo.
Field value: 0.7 MPa
